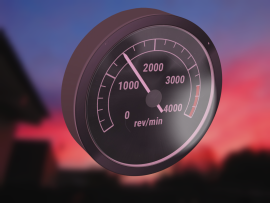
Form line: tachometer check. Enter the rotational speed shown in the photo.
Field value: 1400 rpm
